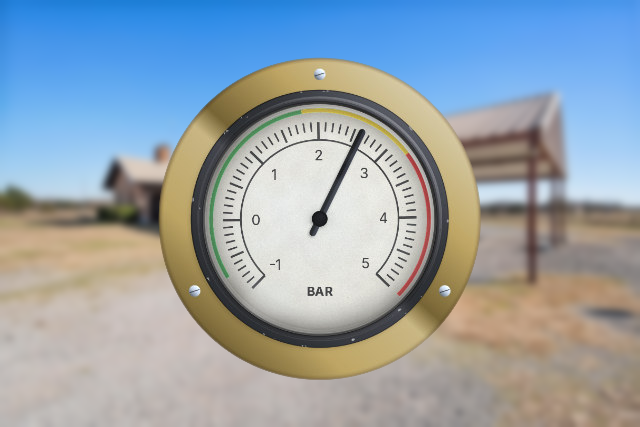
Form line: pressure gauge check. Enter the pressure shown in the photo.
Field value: 2.6 bar
